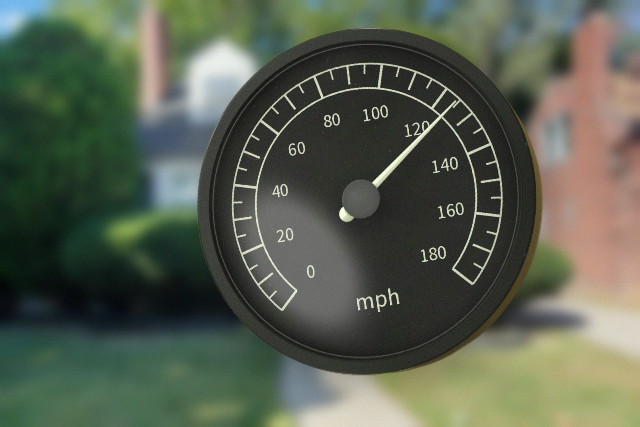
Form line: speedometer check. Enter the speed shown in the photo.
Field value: 125 mph
